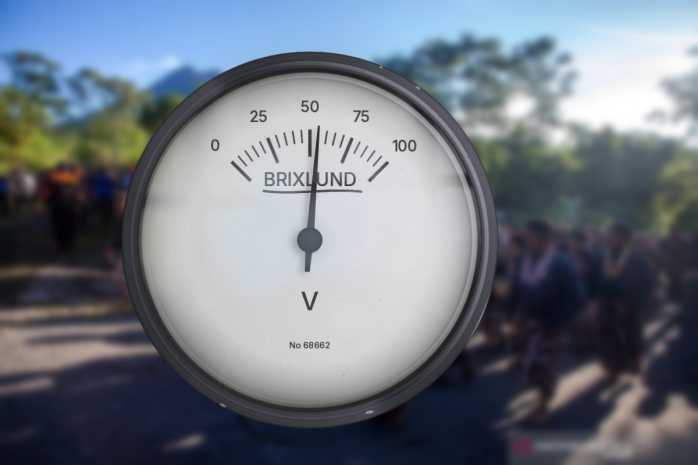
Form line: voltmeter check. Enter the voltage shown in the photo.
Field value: 55 V
